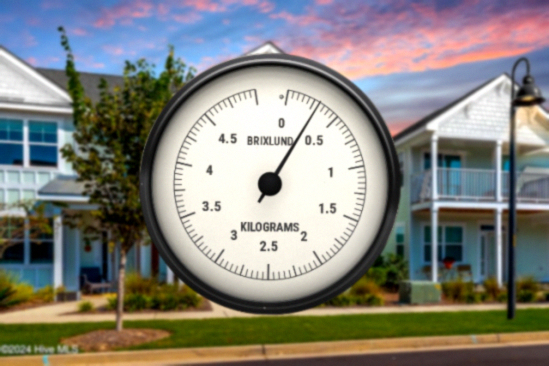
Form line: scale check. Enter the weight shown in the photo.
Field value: 0.3 kg
